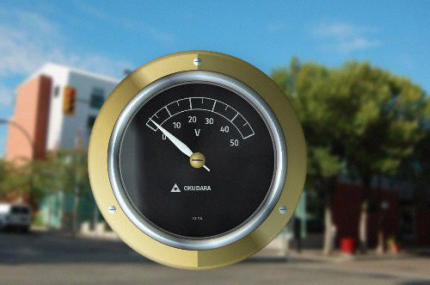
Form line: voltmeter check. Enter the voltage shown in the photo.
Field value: 2.5 V
